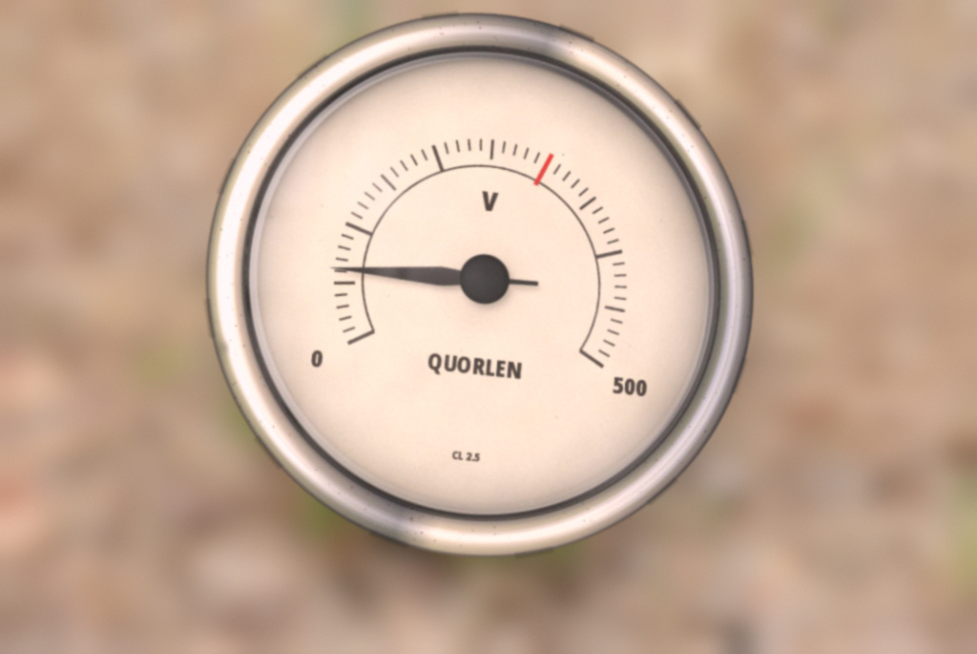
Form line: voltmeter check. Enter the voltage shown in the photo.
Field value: 60 V
